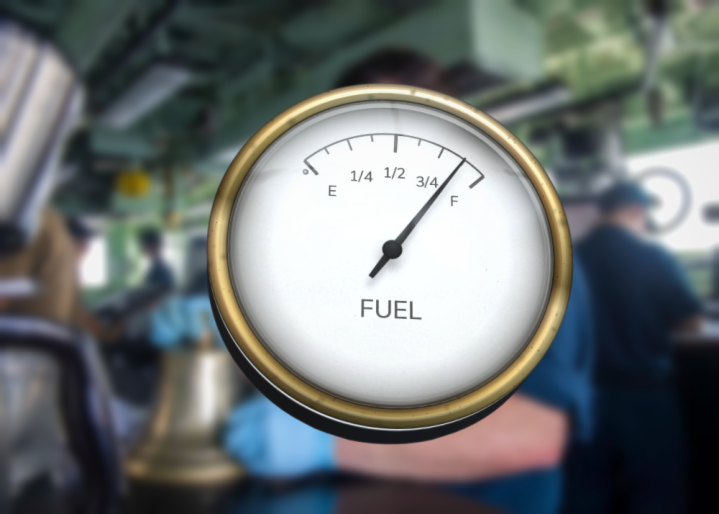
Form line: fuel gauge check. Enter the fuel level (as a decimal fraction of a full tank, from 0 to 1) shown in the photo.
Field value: 0.875
